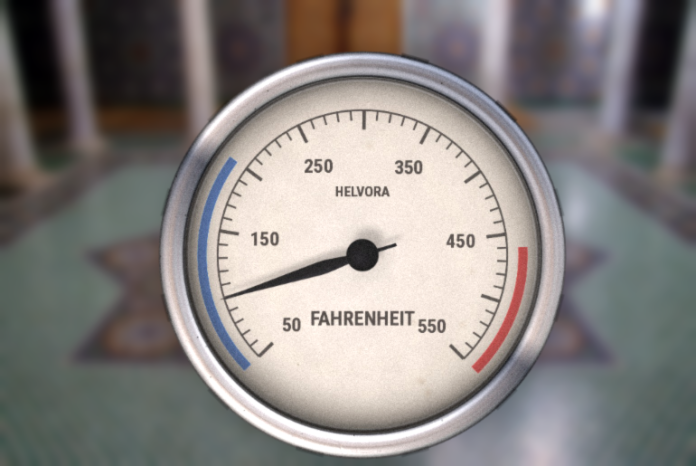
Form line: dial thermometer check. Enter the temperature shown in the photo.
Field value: 100 °F
